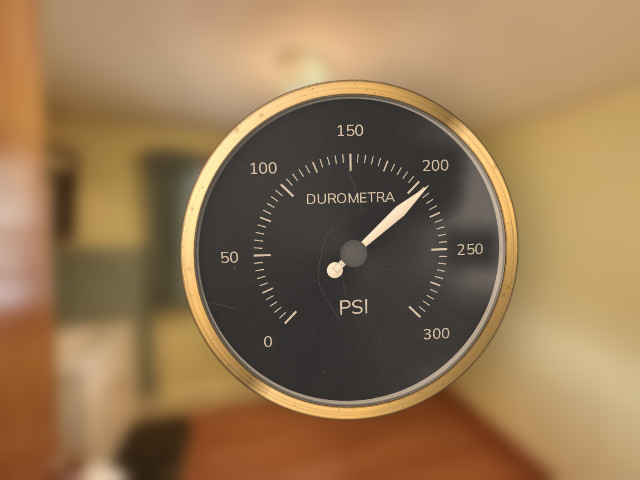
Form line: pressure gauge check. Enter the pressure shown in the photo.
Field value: 205 psi
